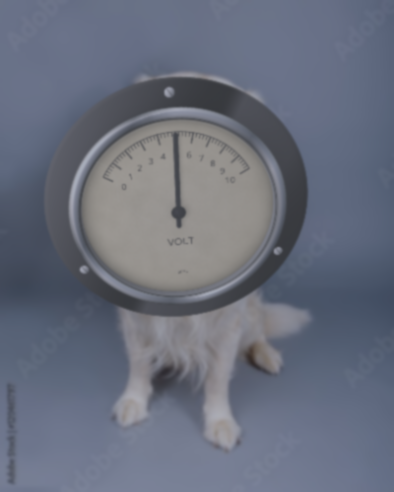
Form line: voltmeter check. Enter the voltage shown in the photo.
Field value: 5 V
